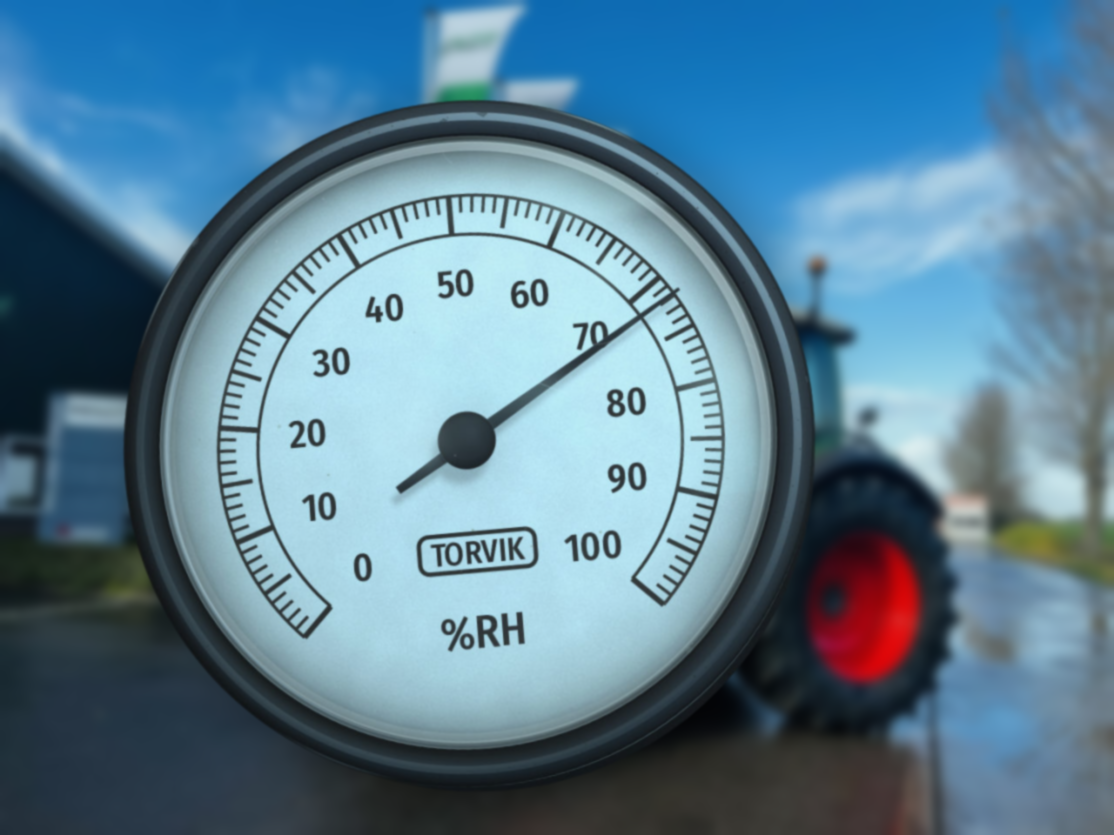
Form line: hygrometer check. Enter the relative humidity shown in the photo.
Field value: 72 %
